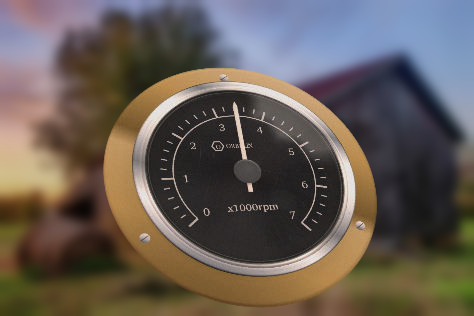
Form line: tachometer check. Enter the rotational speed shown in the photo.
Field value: 3400 rpm
